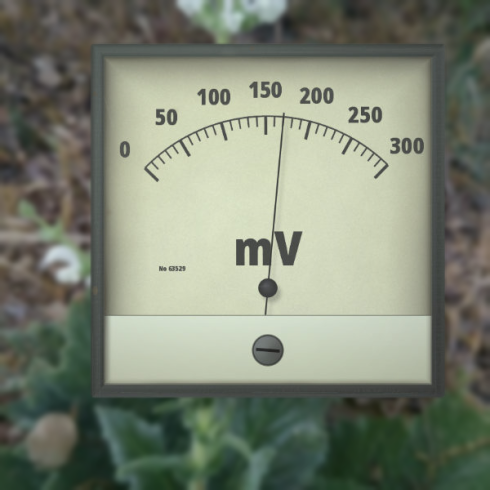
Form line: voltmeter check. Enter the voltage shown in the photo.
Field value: 170 mV
